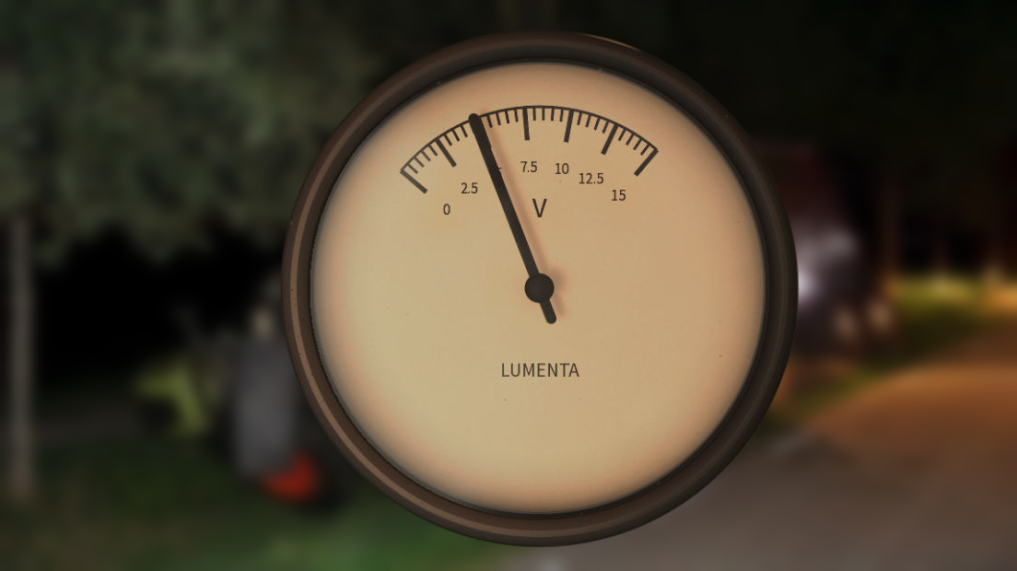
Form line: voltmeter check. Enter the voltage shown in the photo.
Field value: 4.75 V
